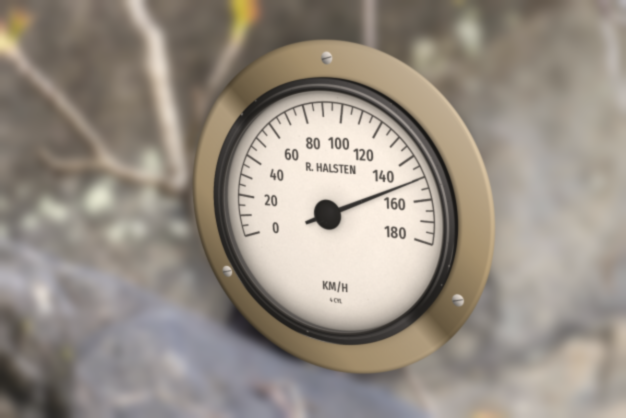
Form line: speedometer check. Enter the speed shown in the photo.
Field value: 150 km/h
